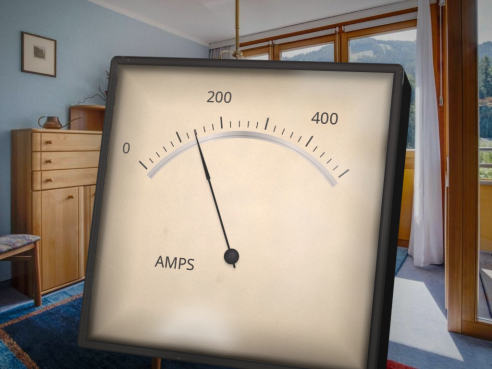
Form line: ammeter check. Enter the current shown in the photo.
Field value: 140 A
